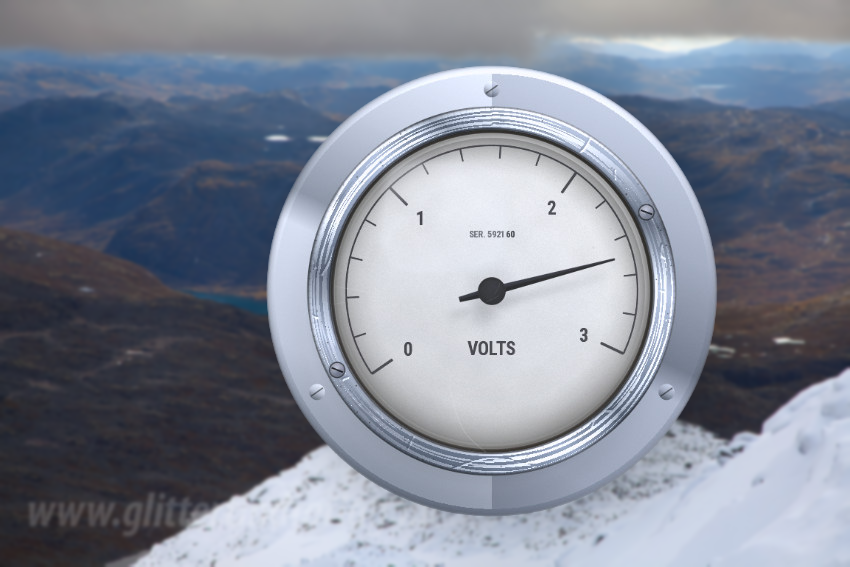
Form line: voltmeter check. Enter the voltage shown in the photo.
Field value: 2.5 V
